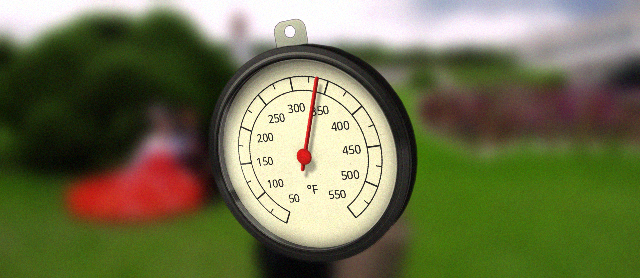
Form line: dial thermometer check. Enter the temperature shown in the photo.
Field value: 337.5 °F
